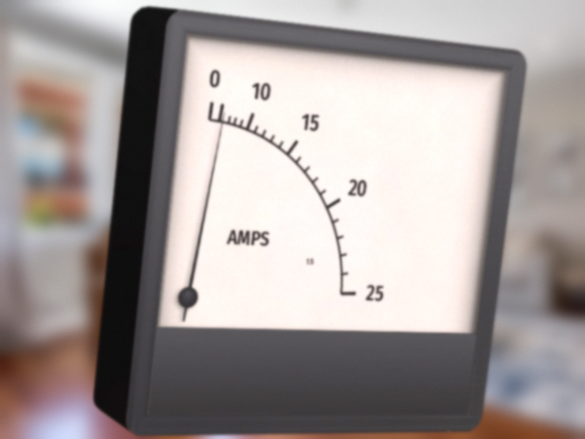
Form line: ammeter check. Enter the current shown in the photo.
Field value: 5 A
